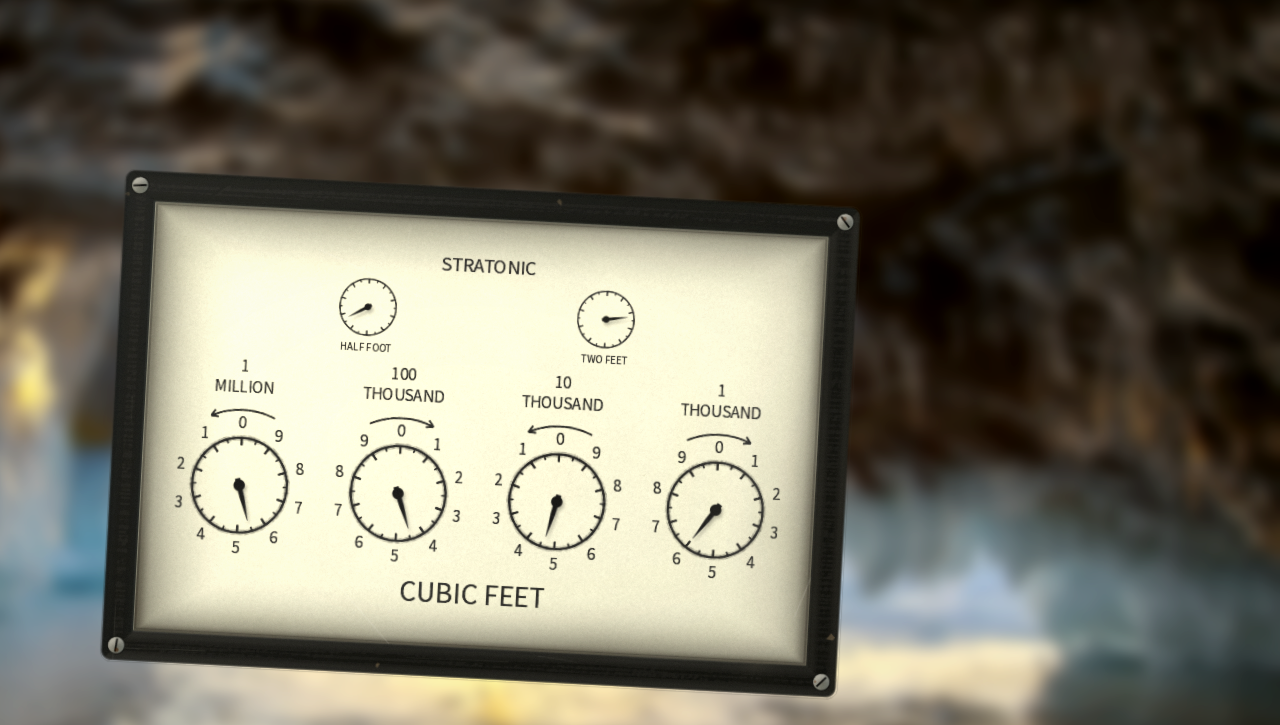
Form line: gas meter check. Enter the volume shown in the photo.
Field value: 544600 ft³
